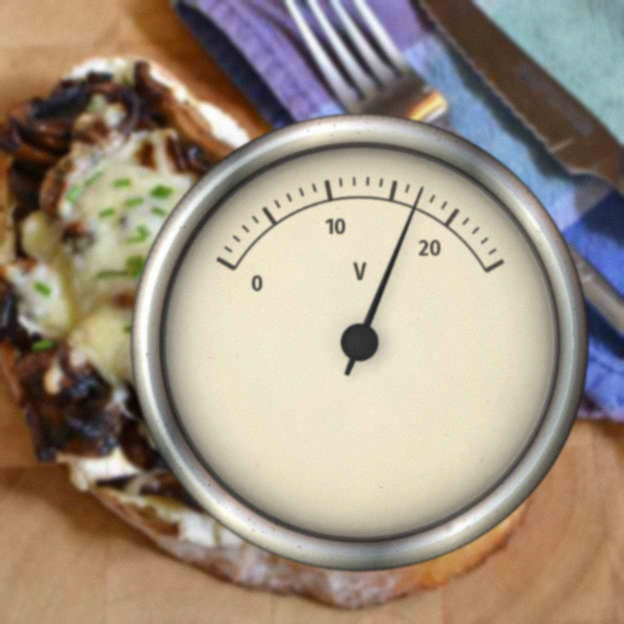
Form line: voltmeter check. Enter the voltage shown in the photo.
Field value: 17 V
